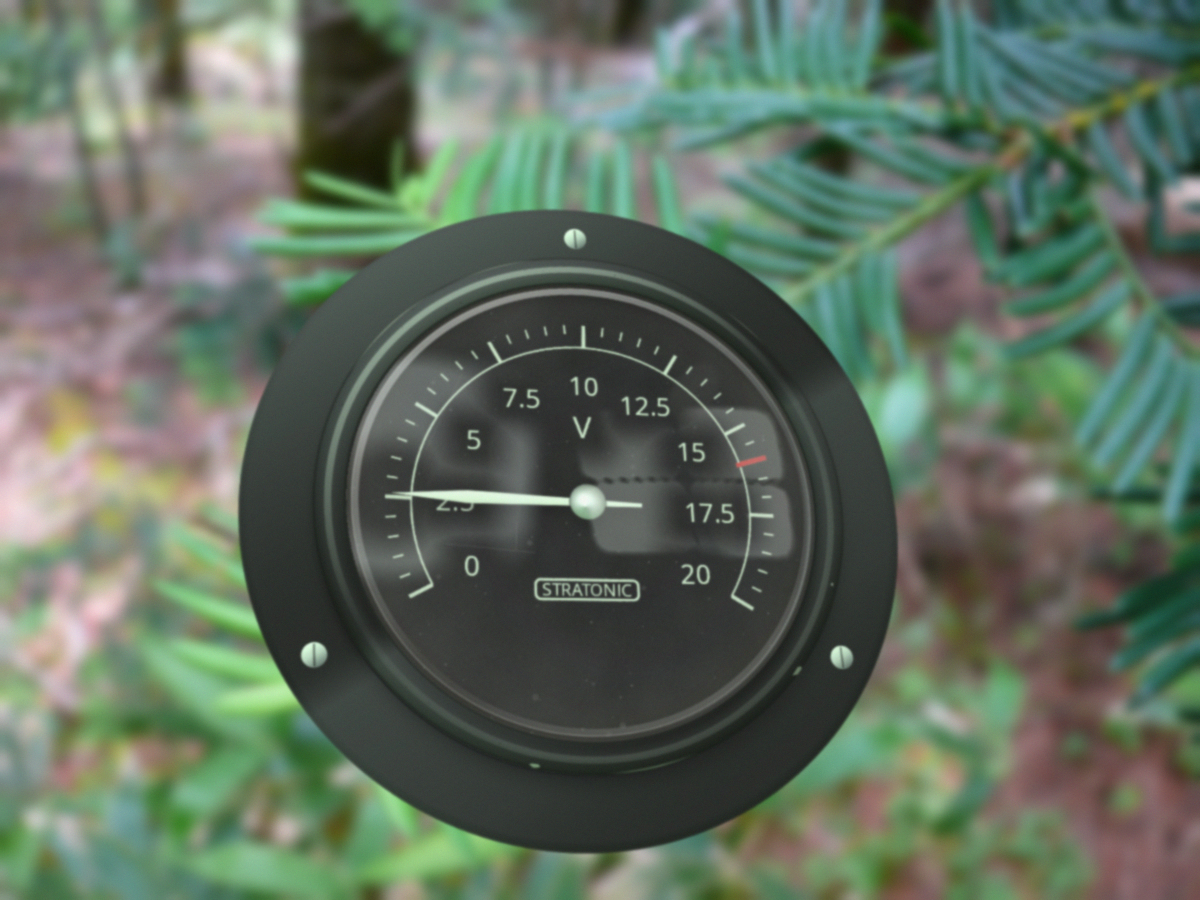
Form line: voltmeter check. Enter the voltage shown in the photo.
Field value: 2.5 V
